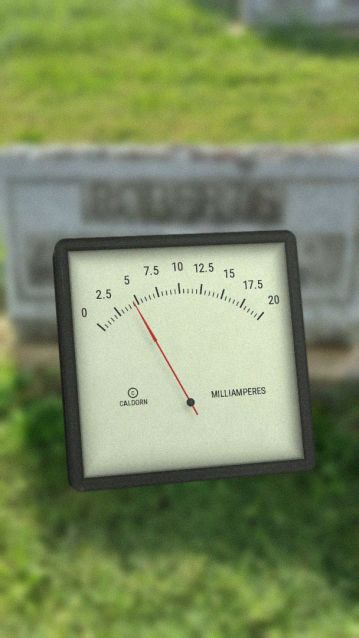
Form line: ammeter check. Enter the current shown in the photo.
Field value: 4.5 mA
